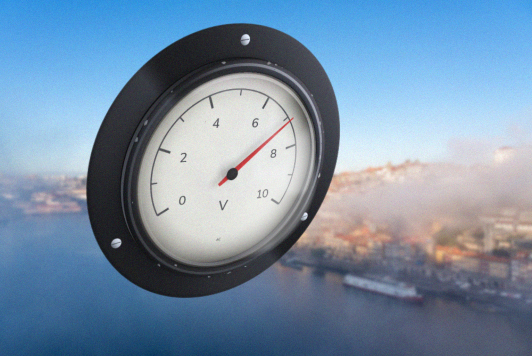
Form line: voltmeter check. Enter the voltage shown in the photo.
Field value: 7 V
